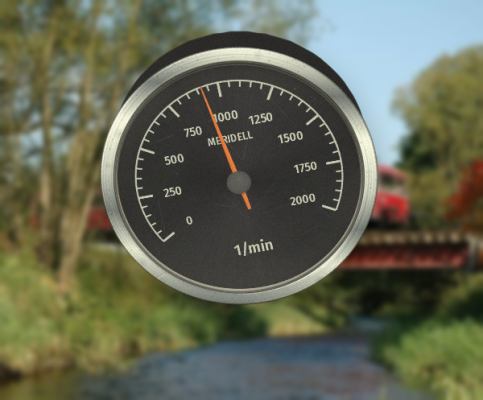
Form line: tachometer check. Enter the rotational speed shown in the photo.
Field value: 925 rpm
